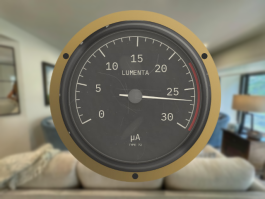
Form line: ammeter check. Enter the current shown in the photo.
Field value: 26.5 µA
